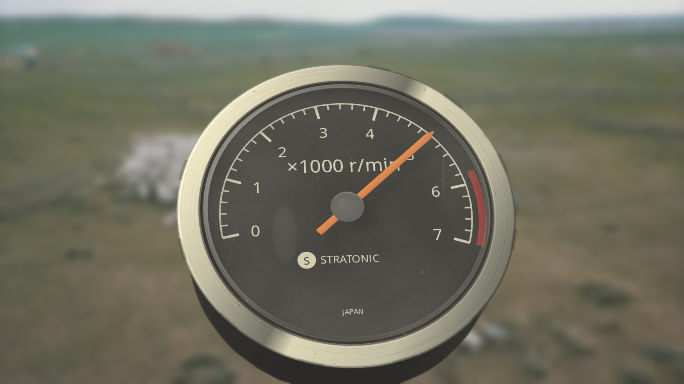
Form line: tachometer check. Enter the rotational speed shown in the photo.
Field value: 5000 rpm
